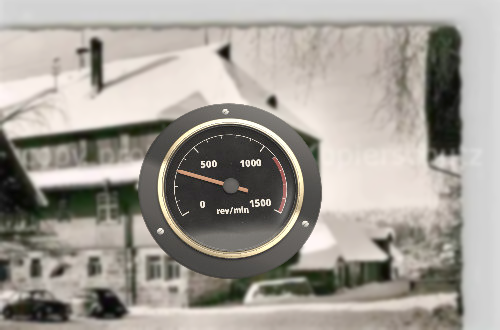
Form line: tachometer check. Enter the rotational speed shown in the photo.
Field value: 300 rpm
